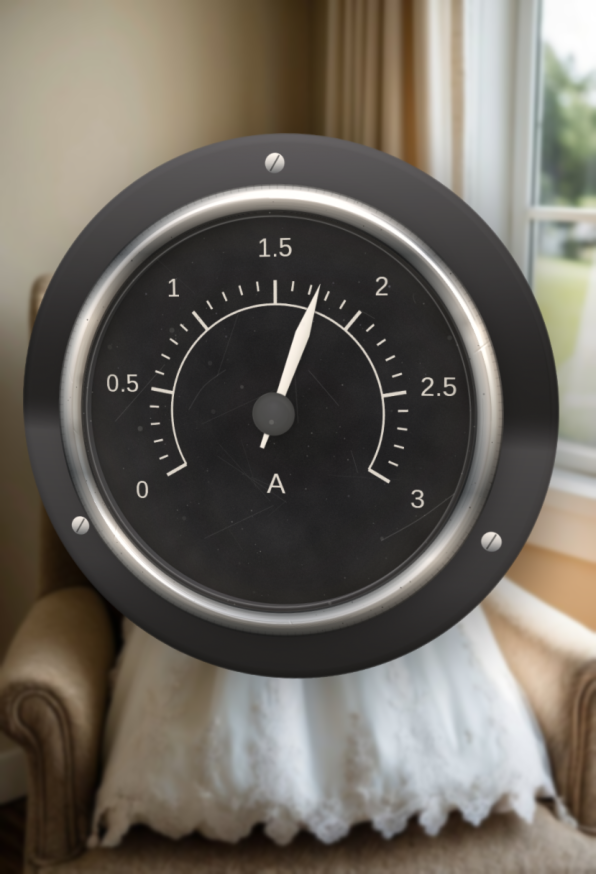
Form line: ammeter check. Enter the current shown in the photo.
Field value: 1.75 A
